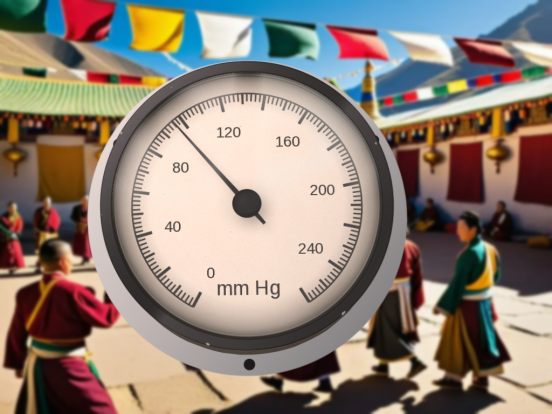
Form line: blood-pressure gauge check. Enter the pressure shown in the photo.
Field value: 96 mmHg
